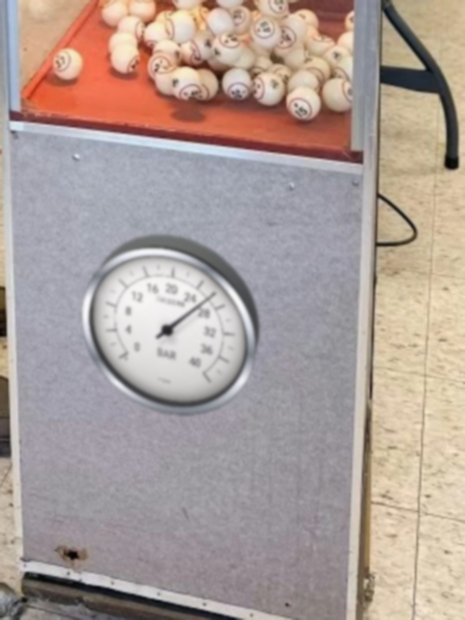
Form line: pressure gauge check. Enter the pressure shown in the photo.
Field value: 26 bar
